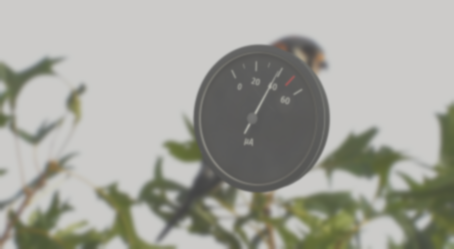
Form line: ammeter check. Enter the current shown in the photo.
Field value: 40 µA
